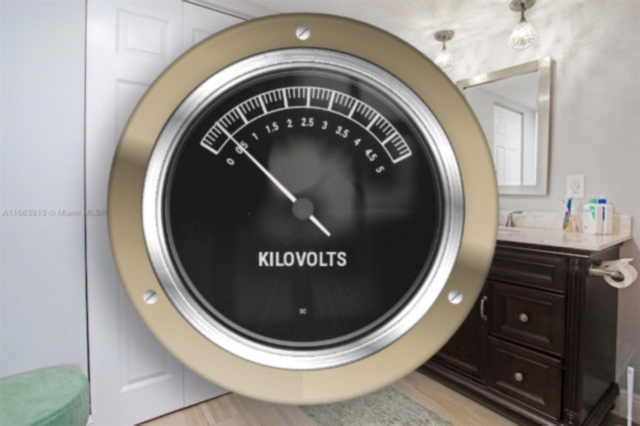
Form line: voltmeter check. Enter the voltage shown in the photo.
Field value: 0.5 kV
